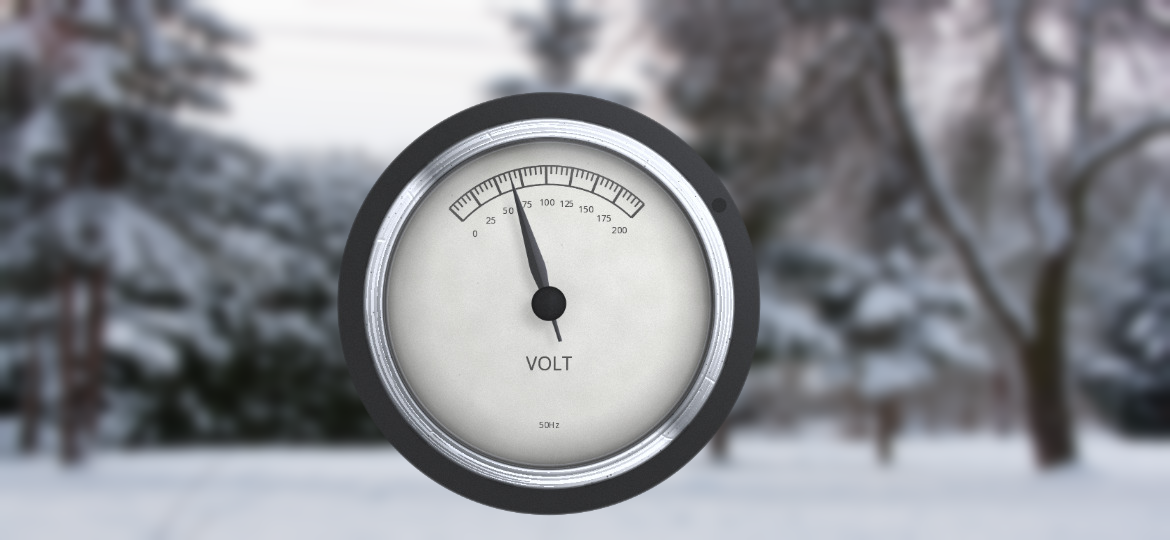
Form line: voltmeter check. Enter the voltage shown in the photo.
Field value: 65 V
